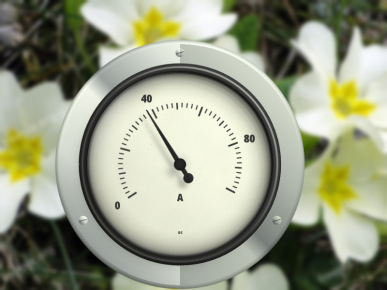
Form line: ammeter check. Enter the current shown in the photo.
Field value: 38 A
